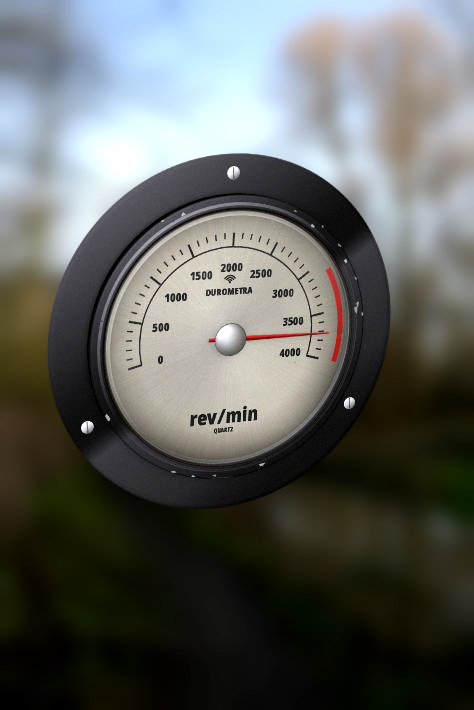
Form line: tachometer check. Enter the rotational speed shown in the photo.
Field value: 3700 rpm
